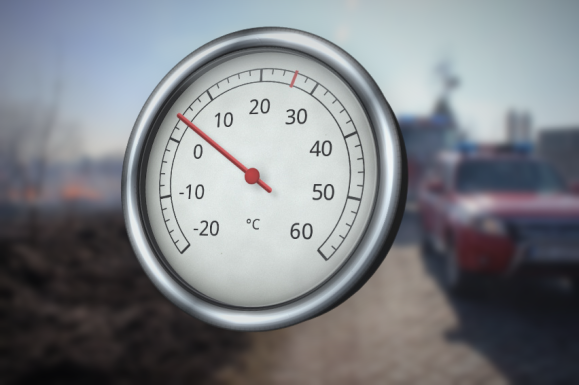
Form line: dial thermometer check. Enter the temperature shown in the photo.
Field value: 4 °C
